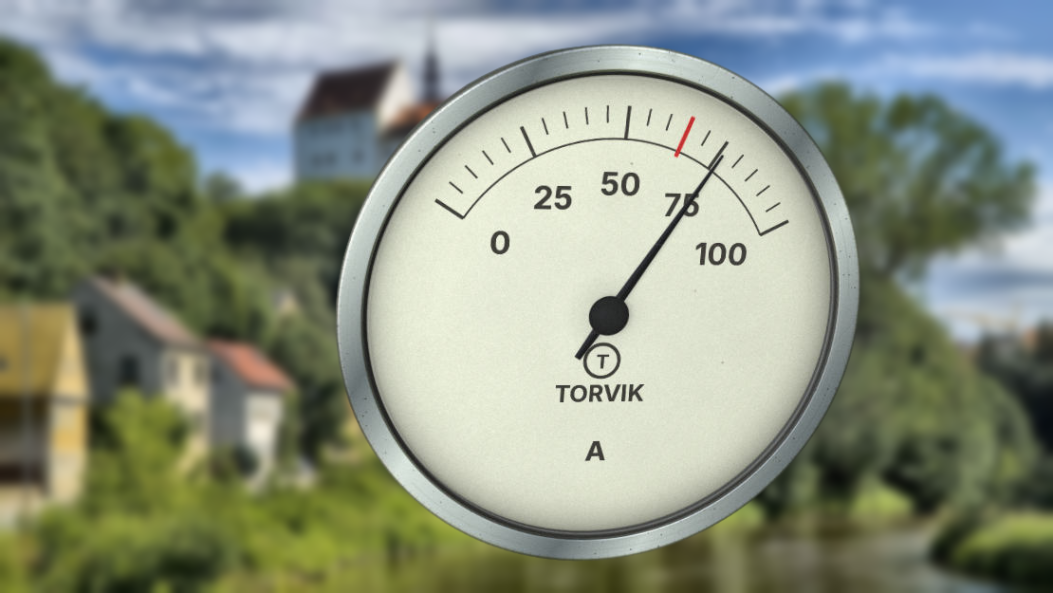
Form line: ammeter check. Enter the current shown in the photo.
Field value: 75 A
